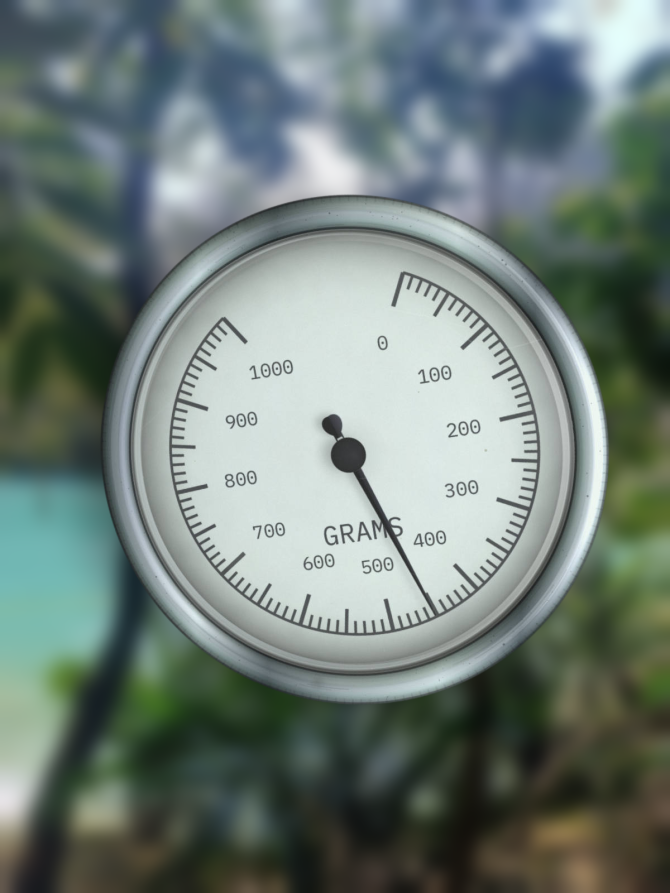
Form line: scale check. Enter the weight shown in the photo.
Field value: 450 g
